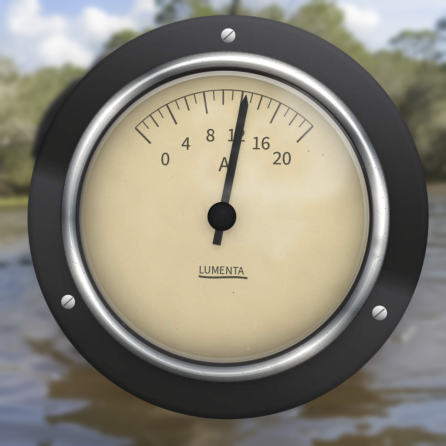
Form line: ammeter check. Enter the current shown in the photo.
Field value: 12.5 A
